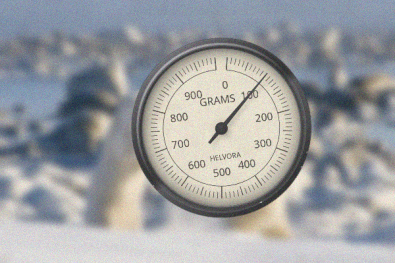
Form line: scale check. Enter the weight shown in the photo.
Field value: 100 g
